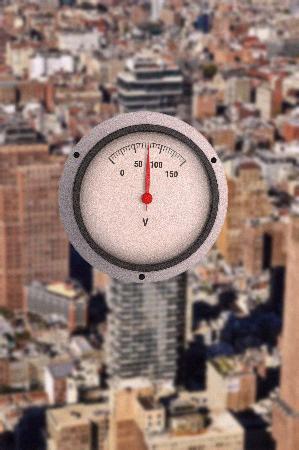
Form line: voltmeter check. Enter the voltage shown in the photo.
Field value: 75 V
